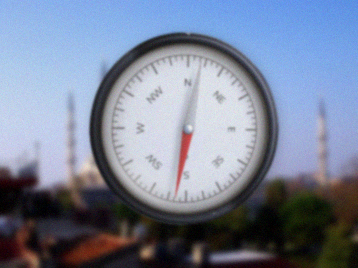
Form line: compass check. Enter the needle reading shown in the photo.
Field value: 190 °
